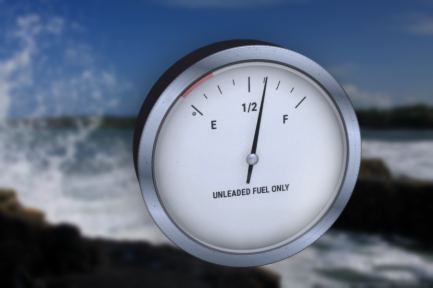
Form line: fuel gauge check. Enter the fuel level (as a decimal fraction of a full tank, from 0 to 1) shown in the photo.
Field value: 0.625
